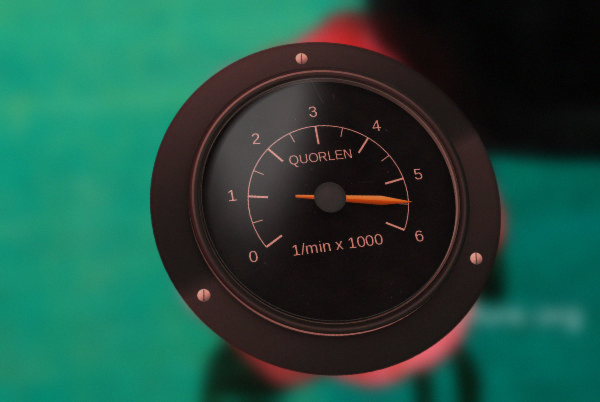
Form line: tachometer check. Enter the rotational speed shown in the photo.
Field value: 5500 rpm
